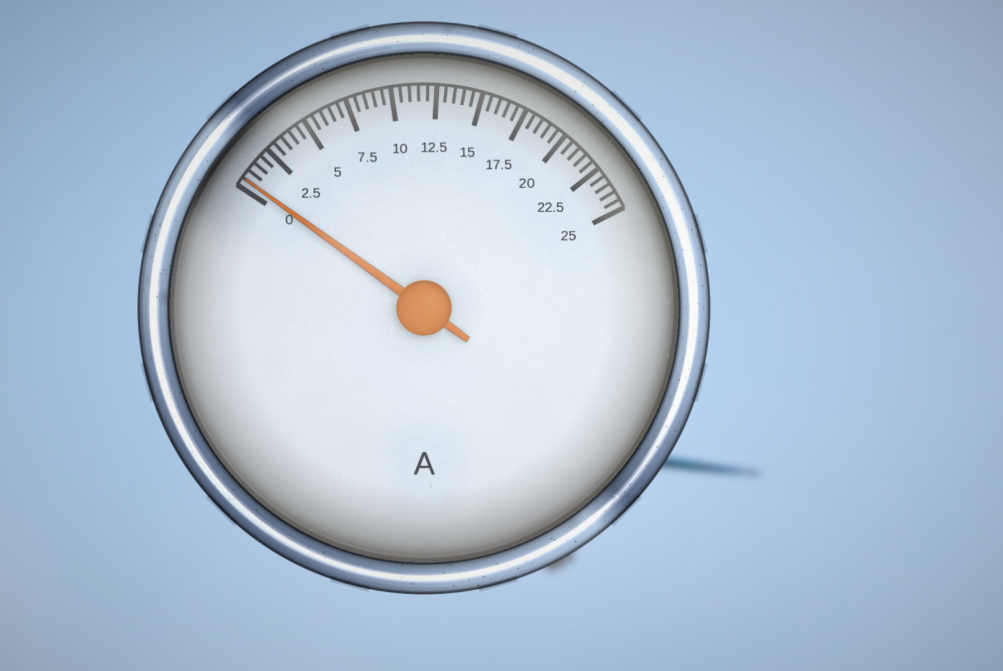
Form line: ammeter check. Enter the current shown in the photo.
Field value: 0.5 A
